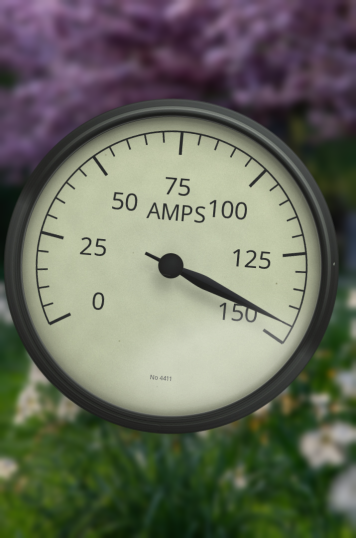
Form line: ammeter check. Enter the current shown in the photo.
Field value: 145 A
